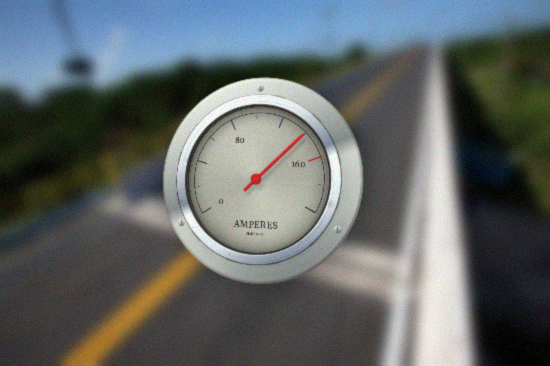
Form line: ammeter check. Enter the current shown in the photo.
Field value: 140 A
